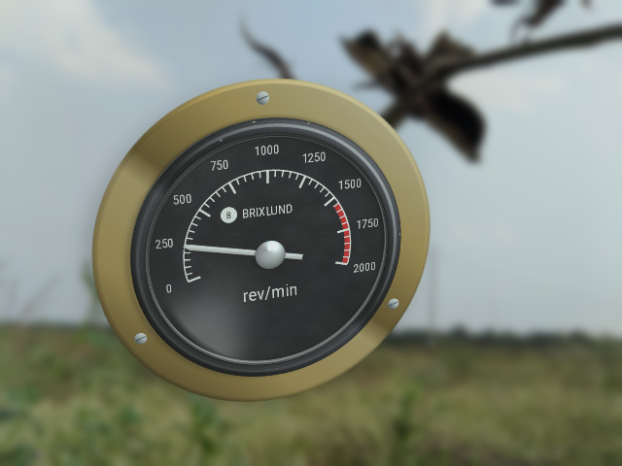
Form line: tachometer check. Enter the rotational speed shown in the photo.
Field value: 250 rpm
